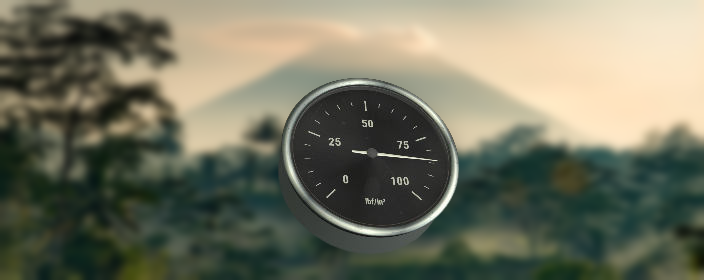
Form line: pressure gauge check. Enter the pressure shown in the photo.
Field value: 85 psi
